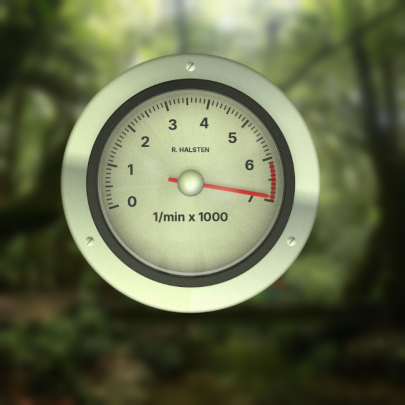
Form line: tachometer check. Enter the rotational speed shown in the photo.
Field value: 6900 rpm
